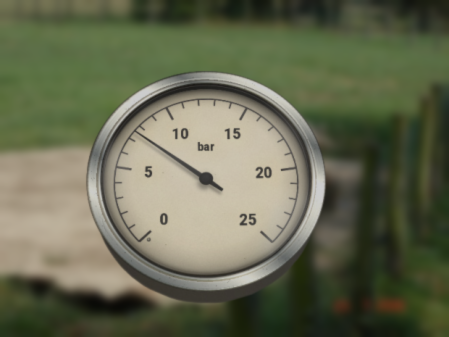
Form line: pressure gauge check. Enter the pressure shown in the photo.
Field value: 7.5 bar
